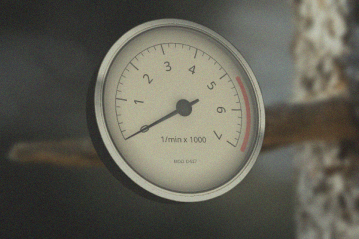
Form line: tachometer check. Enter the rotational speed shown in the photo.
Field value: 0 rpm
